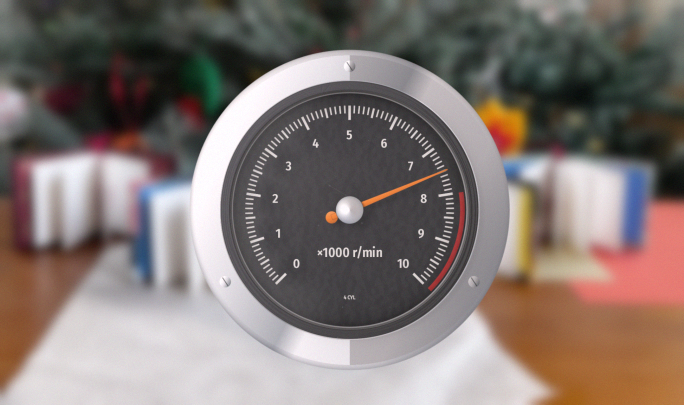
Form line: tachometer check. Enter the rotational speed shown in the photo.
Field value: 7500 rpm
